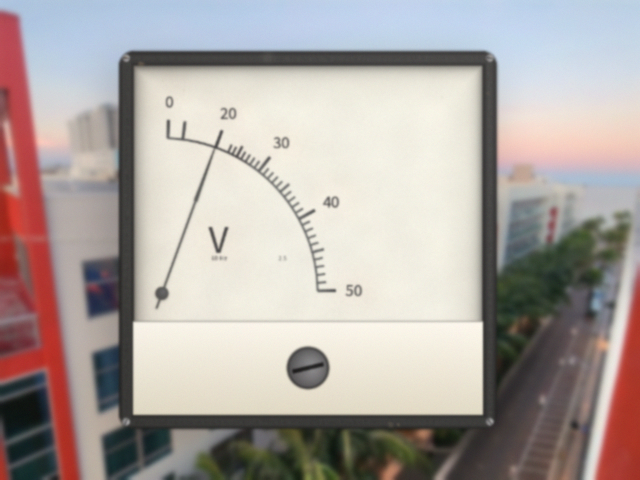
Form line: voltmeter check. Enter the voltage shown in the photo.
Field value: 20 V
